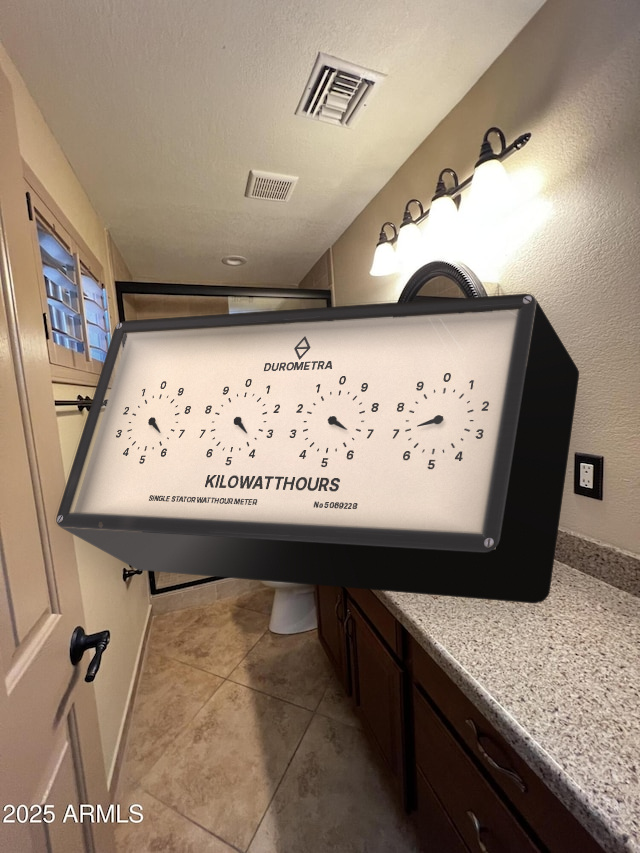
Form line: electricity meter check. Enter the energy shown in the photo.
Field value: 6367 kWh
